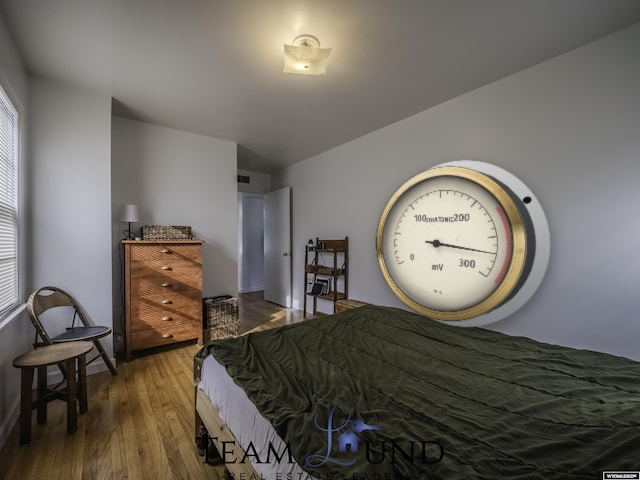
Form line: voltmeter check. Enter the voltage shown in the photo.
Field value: 270 mV
